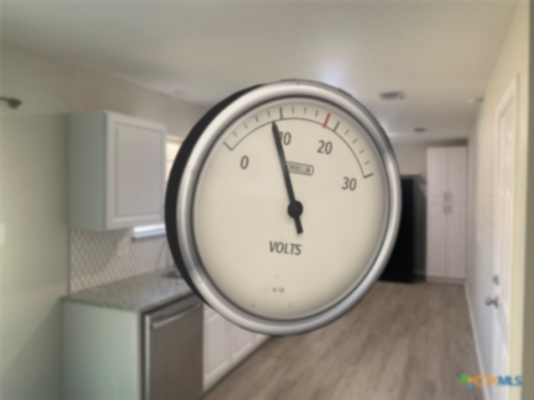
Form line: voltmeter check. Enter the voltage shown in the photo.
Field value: 8 V
